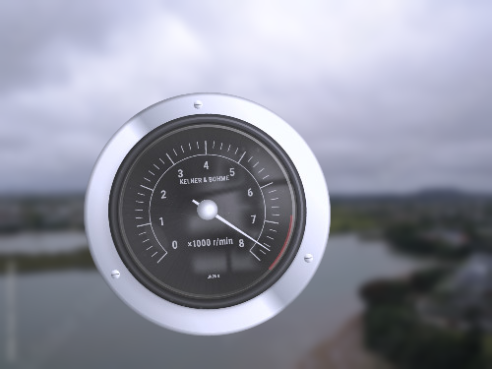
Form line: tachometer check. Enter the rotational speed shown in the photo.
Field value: 7700 rpm
